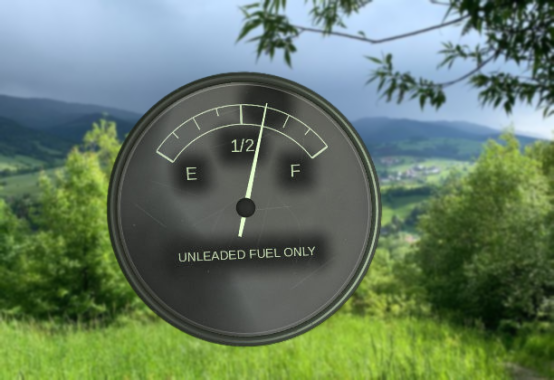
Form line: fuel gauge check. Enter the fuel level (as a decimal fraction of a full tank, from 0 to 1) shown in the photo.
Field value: 0.625
